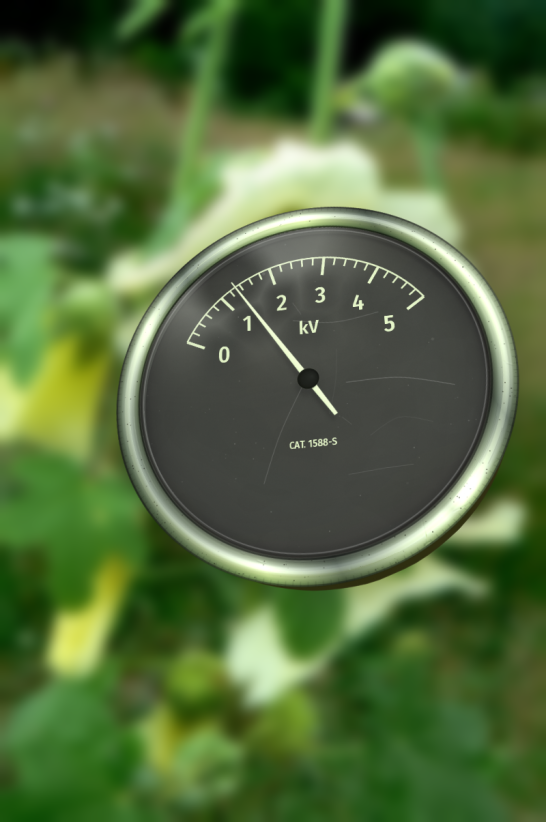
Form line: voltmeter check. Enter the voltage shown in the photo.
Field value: 1.3 kV
